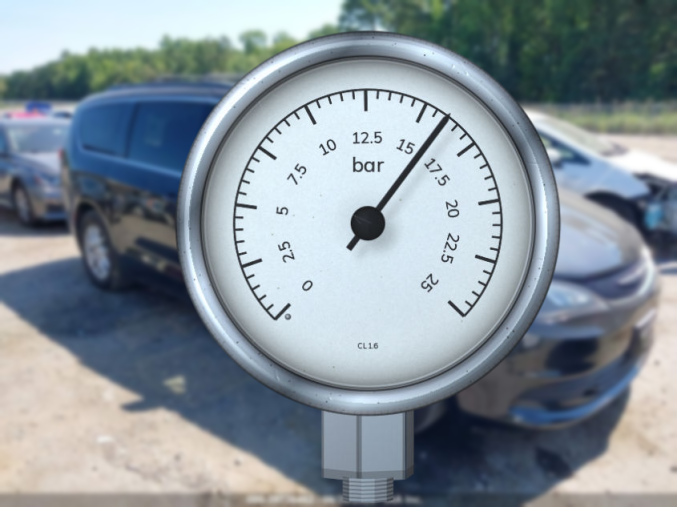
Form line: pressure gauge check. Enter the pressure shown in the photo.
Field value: 16 bar
